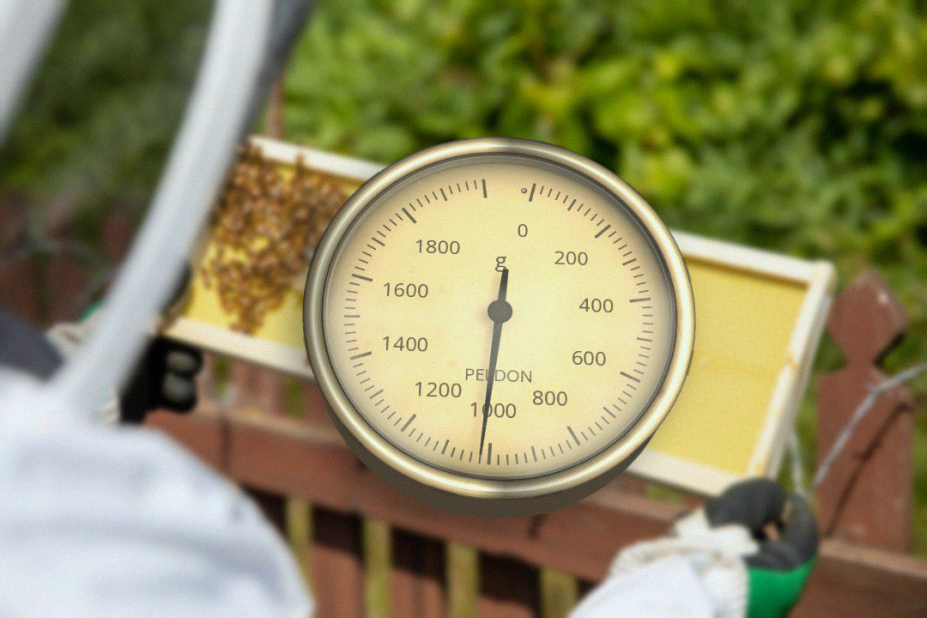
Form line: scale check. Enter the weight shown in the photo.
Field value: 1020 g
